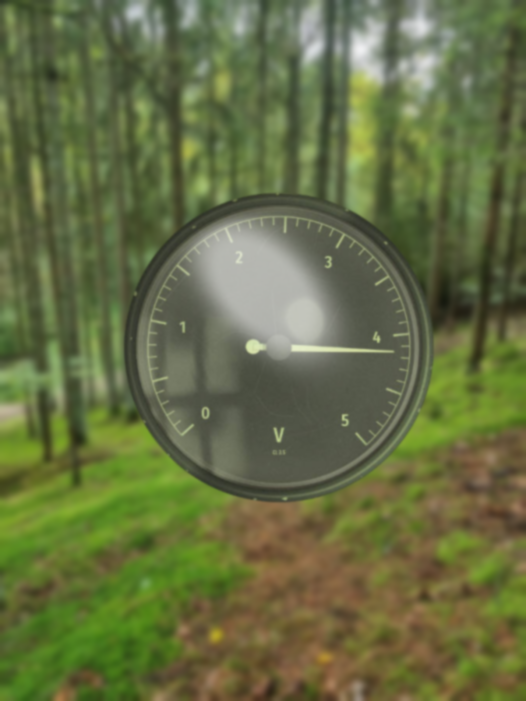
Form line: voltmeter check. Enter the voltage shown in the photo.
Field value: 4.15 V
